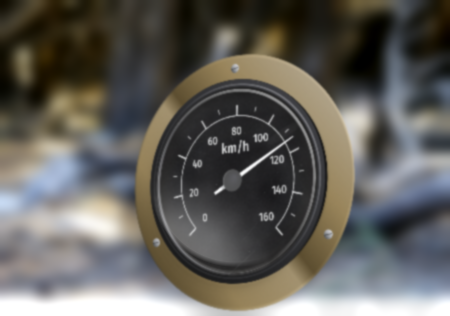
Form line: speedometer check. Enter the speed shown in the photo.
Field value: 115 km/h
